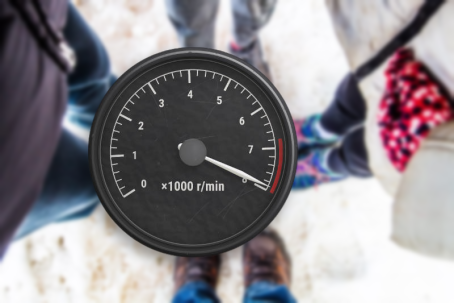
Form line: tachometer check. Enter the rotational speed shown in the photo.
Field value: 7900 rpm
